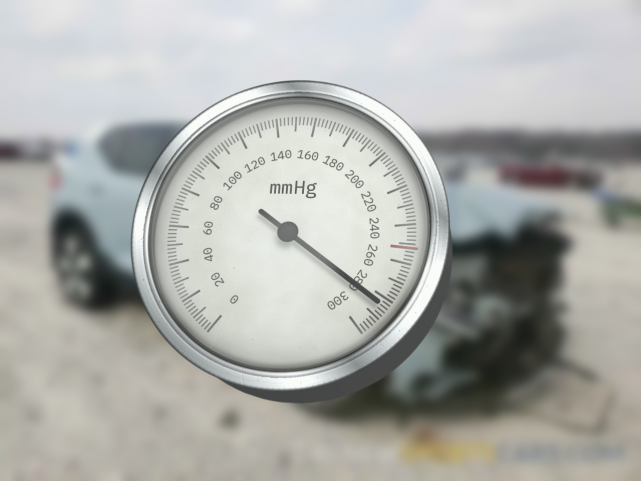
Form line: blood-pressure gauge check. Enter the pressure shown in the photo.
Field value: 284 mmHg
